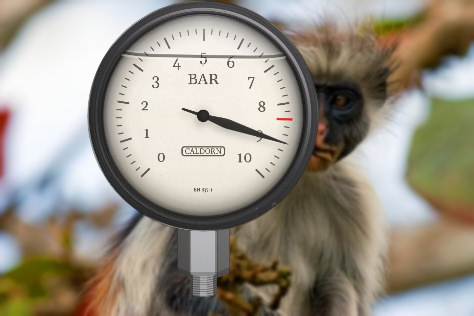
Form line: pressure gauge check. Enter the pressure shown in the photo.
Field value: 9 bar
